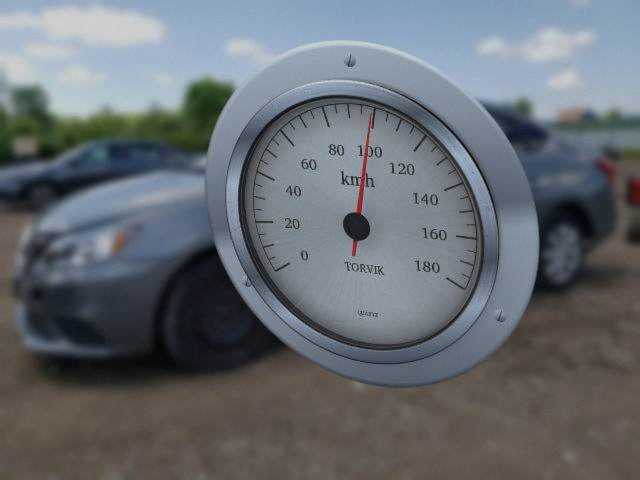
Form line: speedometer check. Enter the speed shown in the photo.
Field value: 100 km/h
